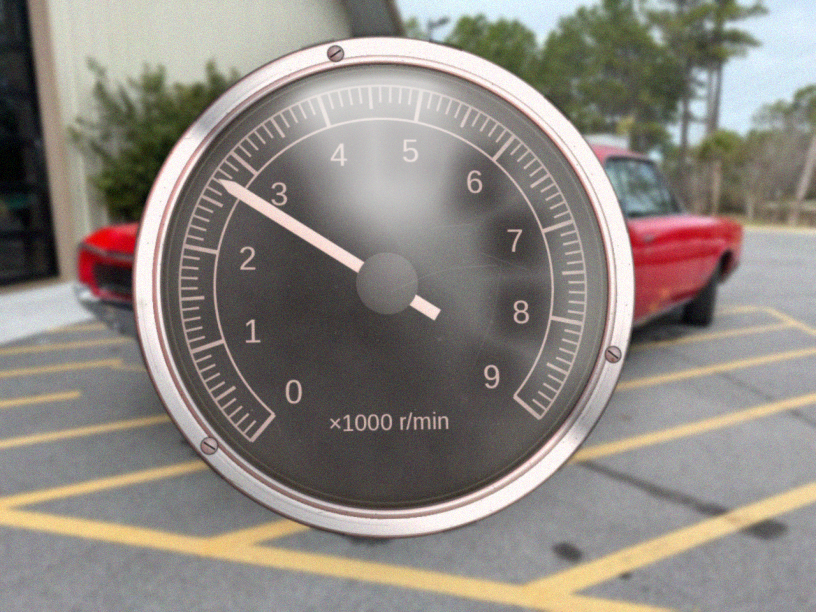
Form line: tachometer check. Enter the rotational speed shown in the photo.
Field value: 2700 rpm
